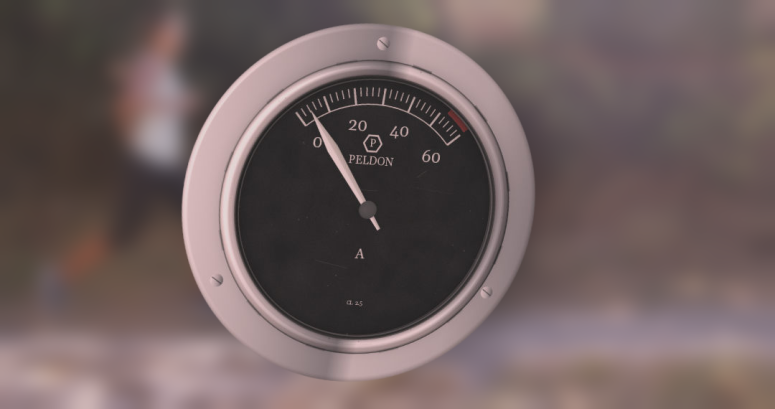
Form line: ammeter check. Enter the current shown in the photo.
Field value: 4 A
